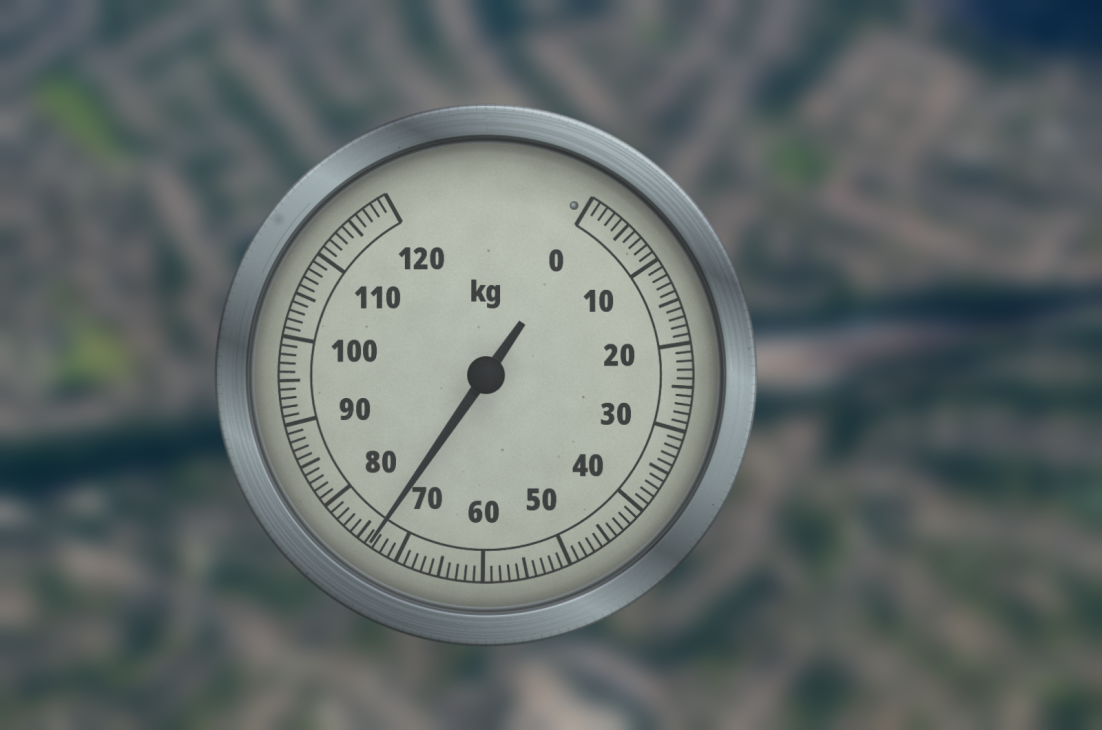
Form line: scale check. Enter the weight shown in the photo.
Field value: 73.5 kg
